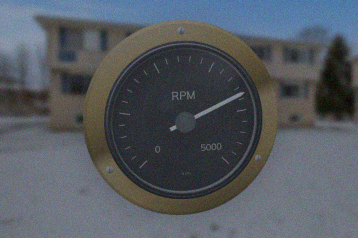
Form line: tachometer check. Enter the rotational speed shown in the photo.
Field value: 3700 rpm
